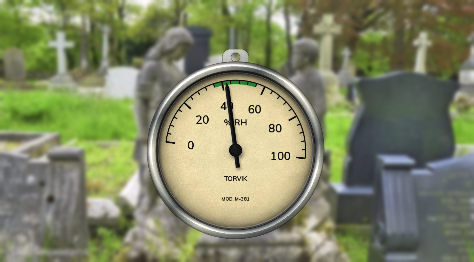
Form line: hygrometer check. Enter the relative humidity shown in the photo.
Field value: 42 %
